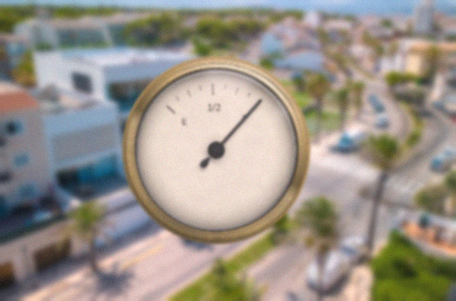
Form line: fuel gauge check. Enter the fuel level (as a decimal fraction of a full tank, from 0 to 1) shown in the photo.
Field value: 1
